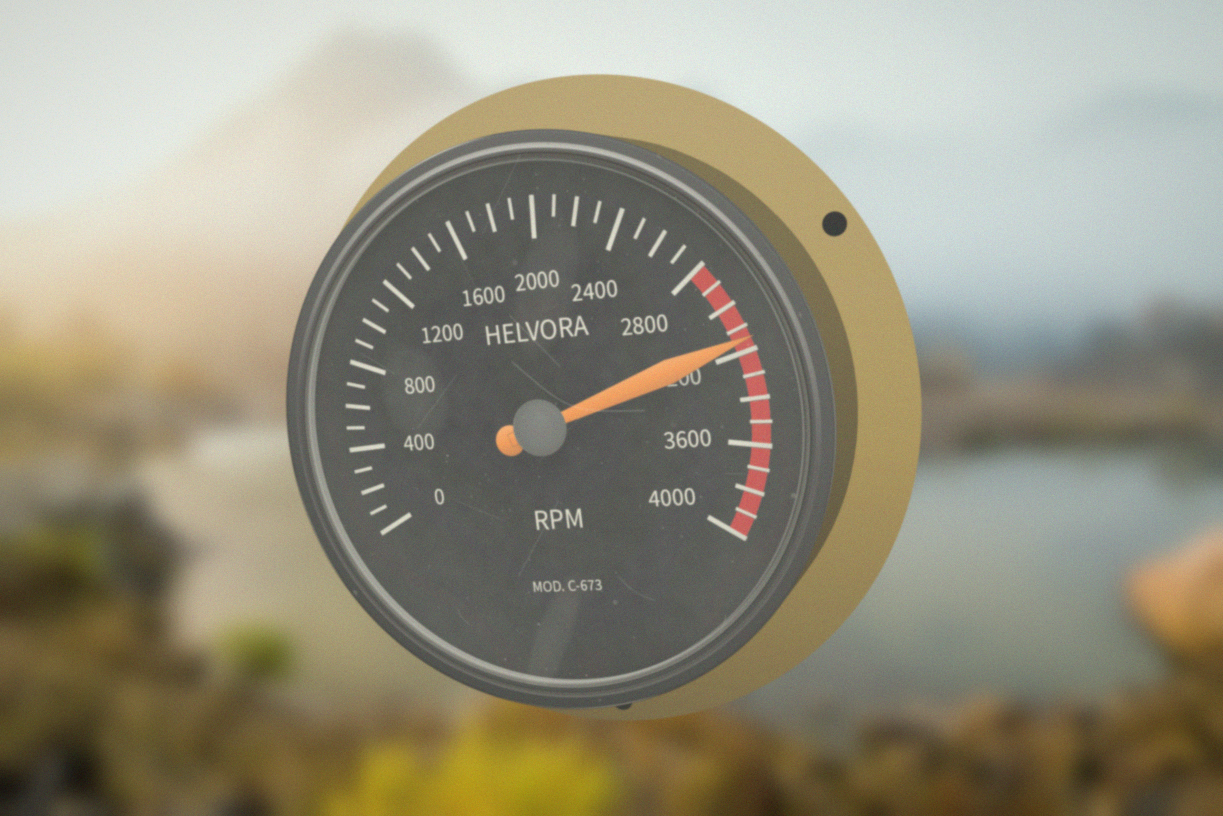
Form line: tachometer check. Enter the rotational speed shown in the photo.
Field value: 3150 rpm
